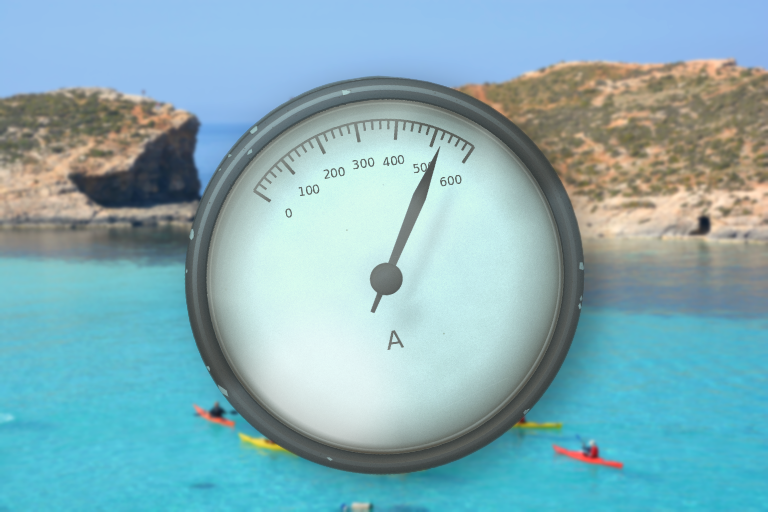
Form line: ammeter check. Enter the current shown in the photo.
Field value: 520 A
